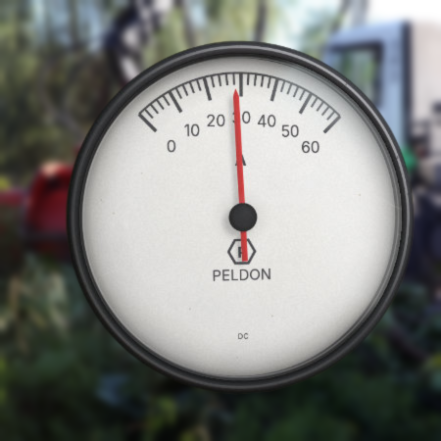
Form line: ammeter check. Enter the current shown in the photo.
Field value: 28 A
